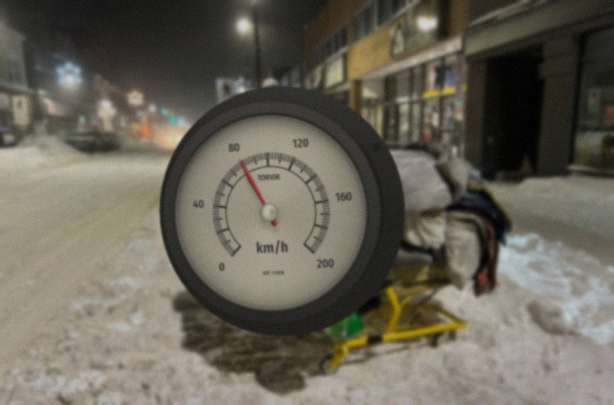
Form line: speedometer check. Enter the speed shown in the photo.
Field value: 80 km/h
